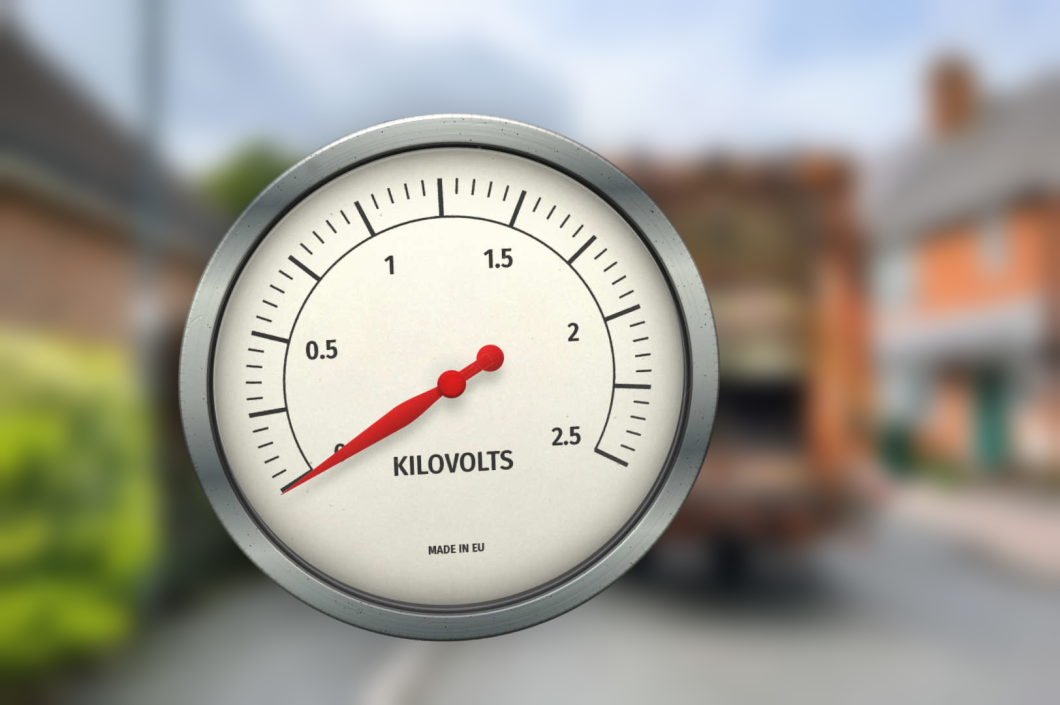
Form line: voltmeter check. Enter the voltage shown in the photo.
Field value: 0 kV
